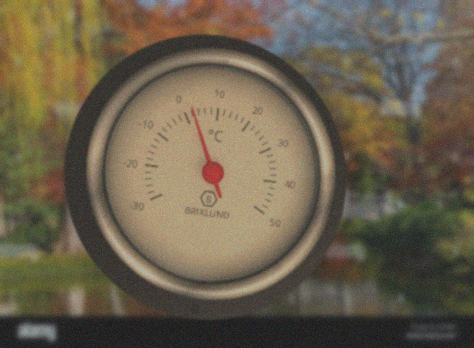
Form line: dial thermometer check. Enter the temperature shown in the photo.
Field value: 2 °C
